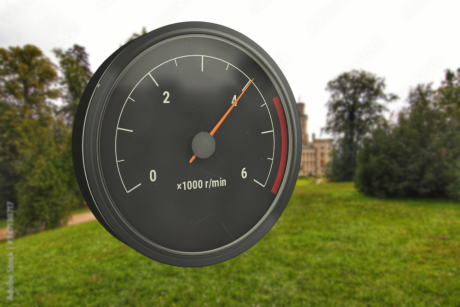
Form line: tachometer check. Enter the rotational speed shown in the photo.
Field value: 4000 rpm
